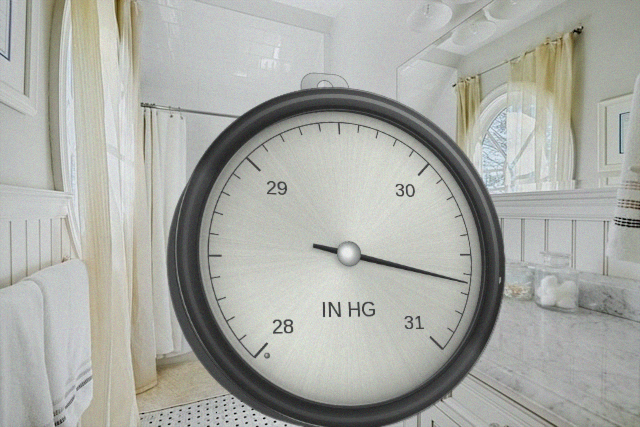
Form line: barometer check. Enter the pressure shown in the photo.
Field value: 30.65 inHg
